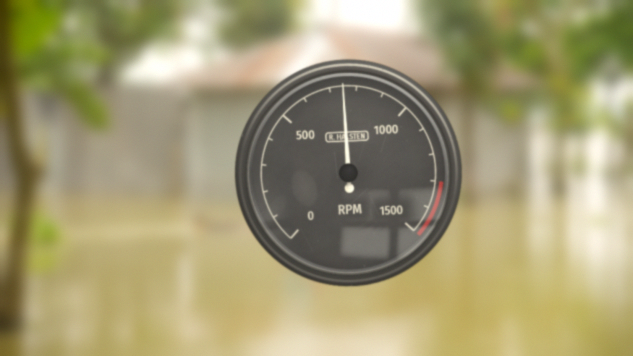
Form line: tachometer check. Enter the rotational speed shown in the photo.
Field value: 750 rpm
